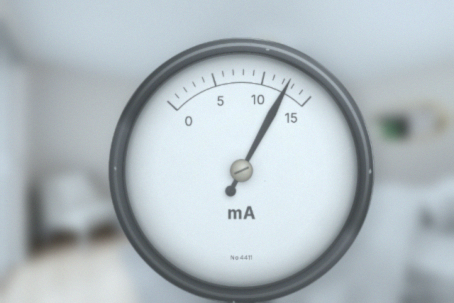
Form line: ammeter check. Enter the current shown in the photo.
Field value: 12.5 mA
